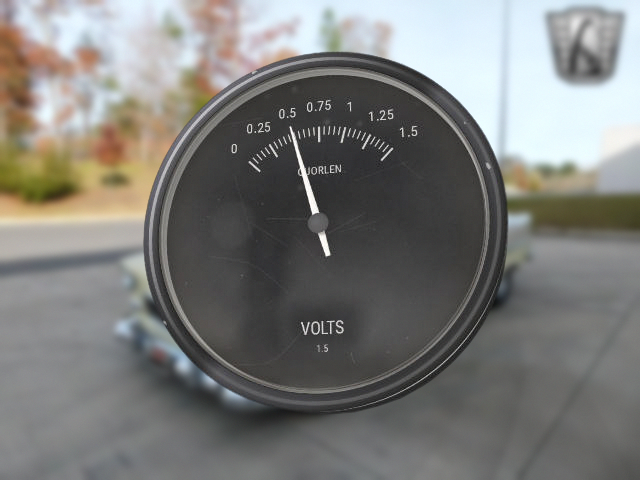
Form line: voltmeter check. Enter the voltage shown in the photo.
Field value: 0.5 V
